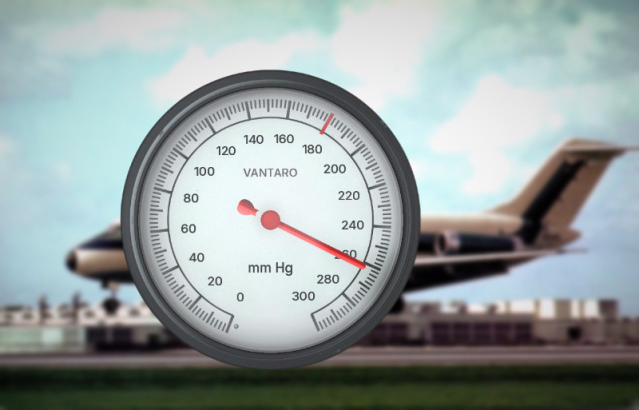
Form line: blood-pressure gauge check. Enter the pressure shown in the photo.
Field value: 262 mmHg
